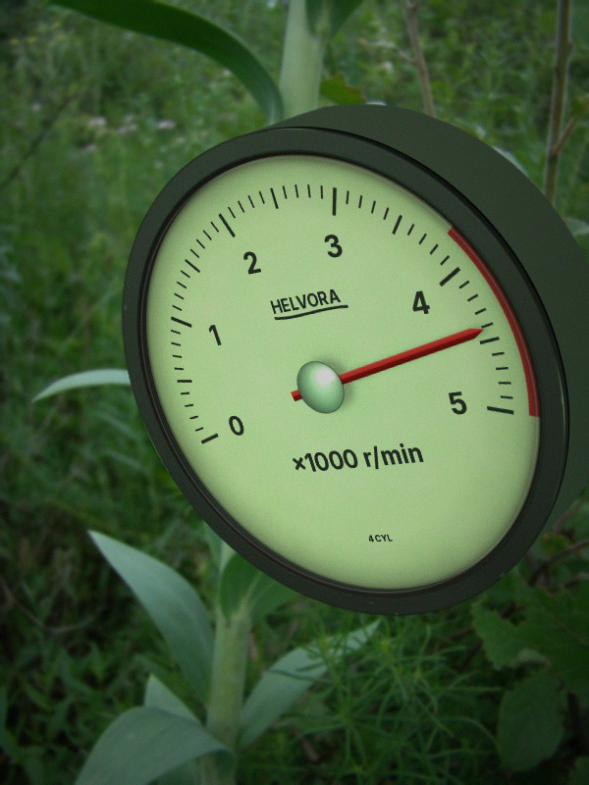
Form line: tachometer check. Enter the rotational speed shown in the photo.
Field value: 4400 rpm
